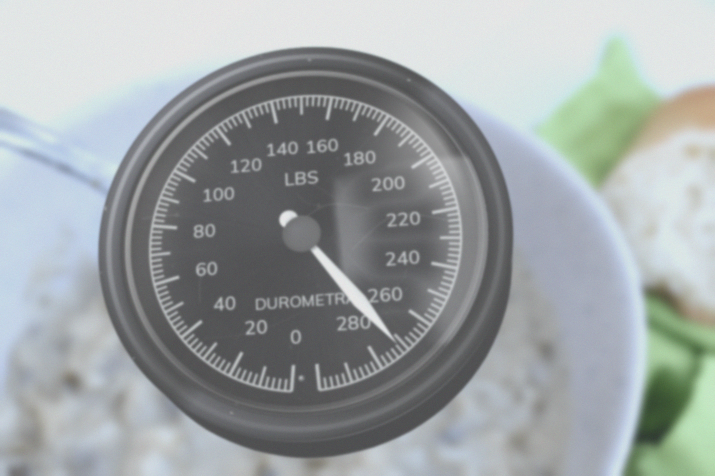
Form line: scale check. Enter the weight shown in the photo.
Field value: 272 lb
